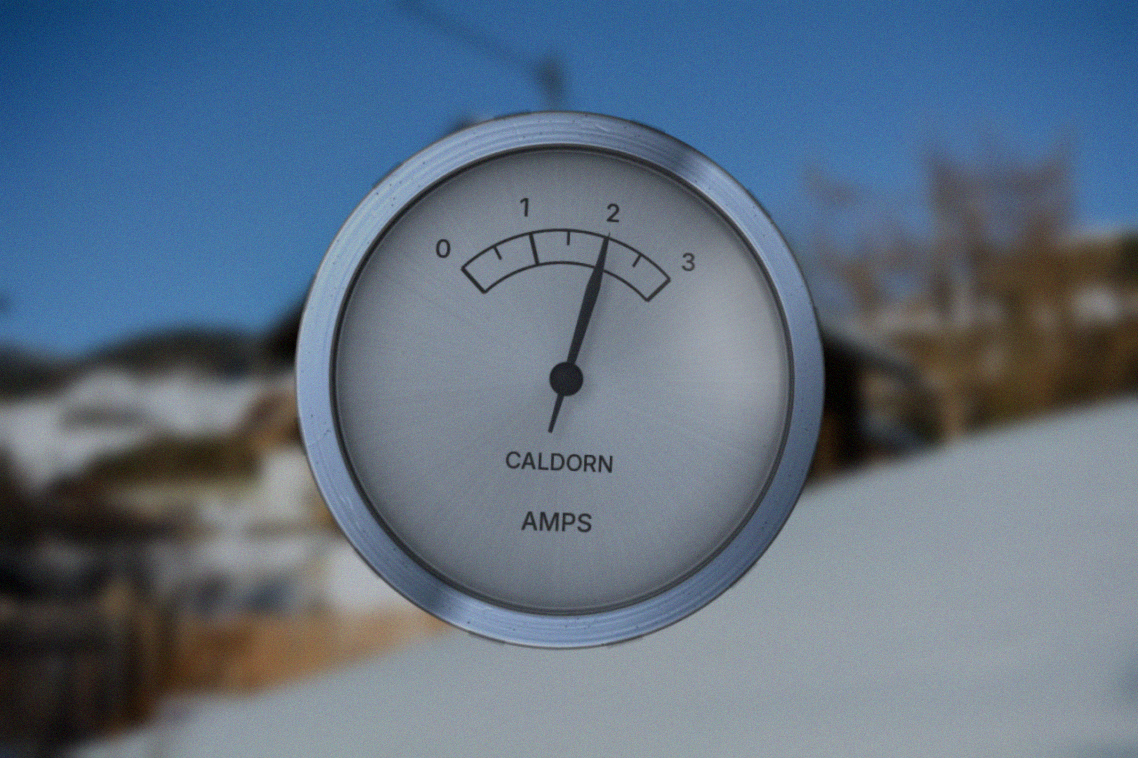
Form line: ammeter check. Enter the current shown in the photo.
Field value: 2 A
